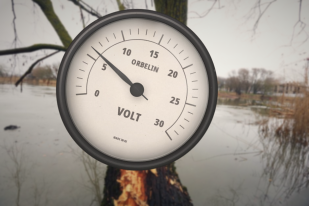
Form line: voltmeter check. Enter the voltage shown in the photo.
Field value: 6 V
